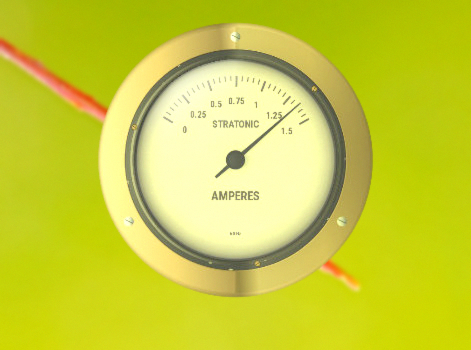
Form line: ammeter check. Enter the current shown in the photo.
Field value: 1.35 A
